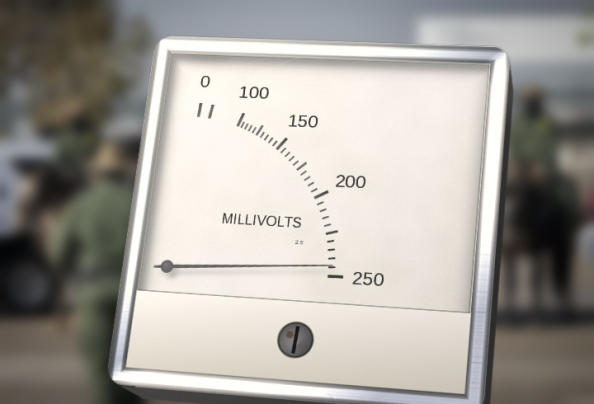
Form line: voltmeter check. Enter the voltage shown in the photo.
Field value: 245 mV
